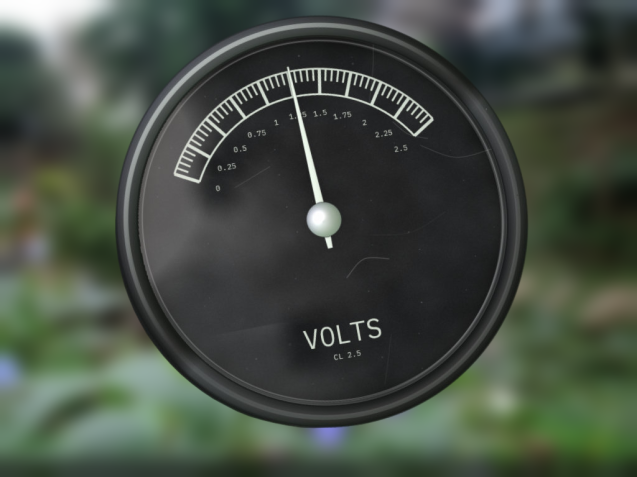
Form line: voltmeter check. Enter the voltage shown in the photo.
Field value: 1.25 V
